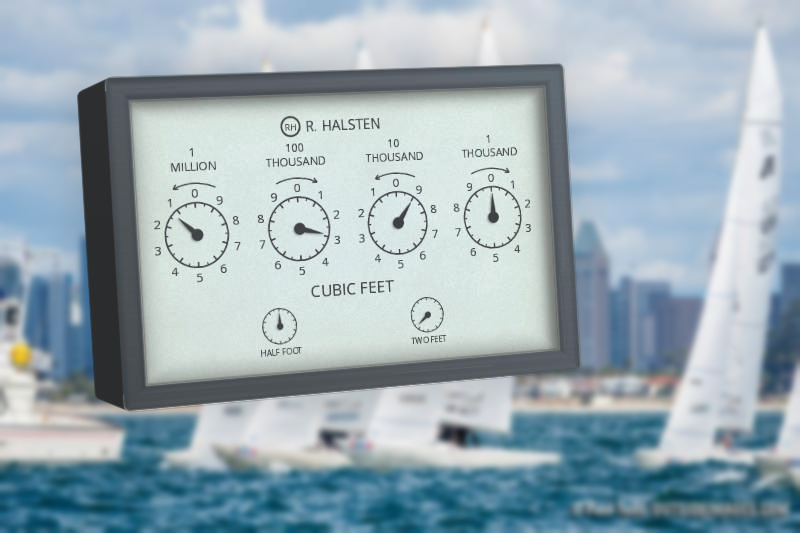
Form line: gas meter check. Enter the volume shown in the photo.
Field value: 129000 ft³
